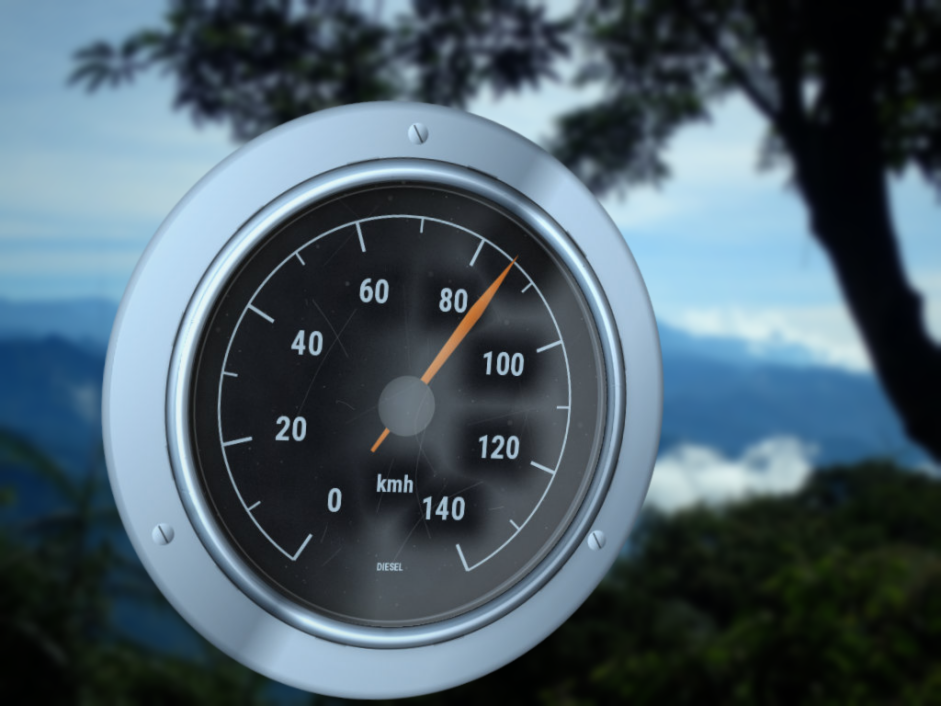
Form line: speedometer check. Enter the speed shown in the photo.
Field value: 85 km/h
